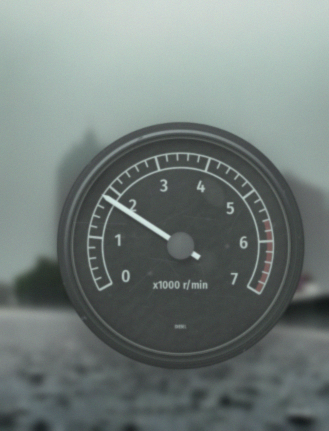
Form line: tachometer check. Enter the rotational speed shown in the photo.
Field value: 1800 rpm
